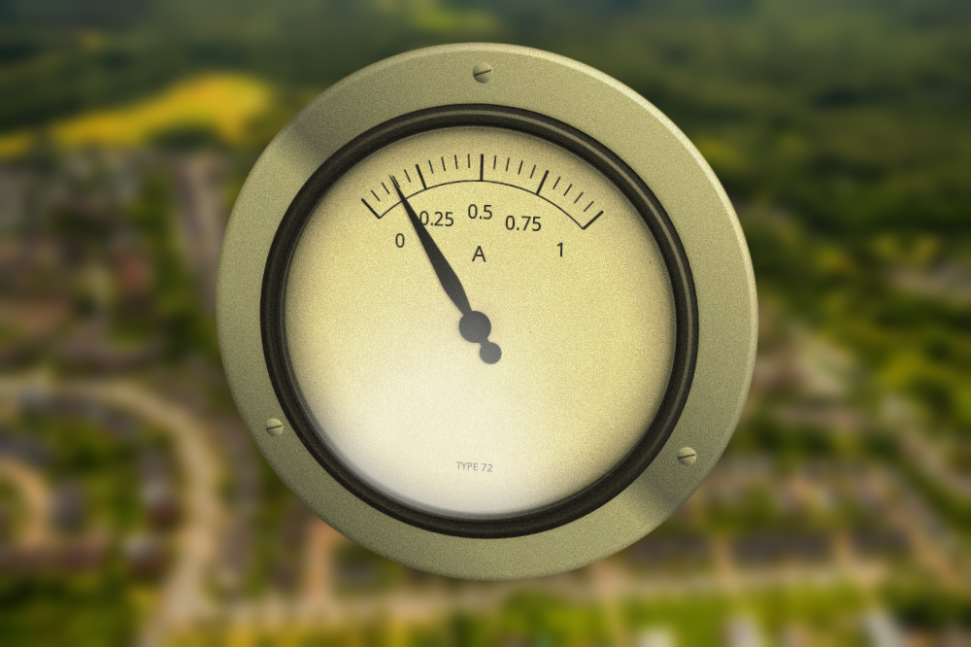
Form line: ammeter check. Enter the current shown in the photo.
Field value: 0.15 A
